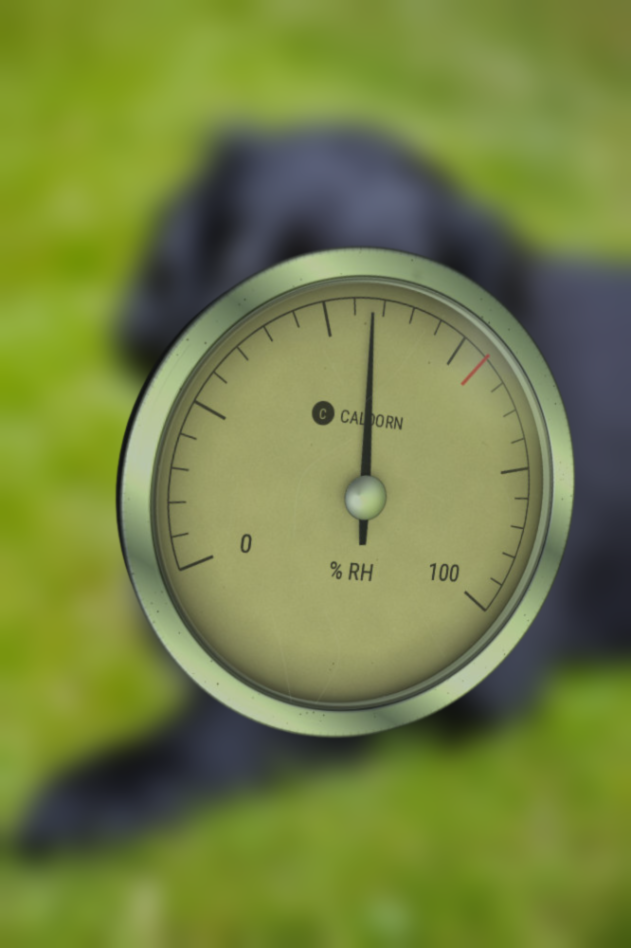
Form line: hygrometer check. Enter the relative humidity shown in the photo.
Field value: 46 %
